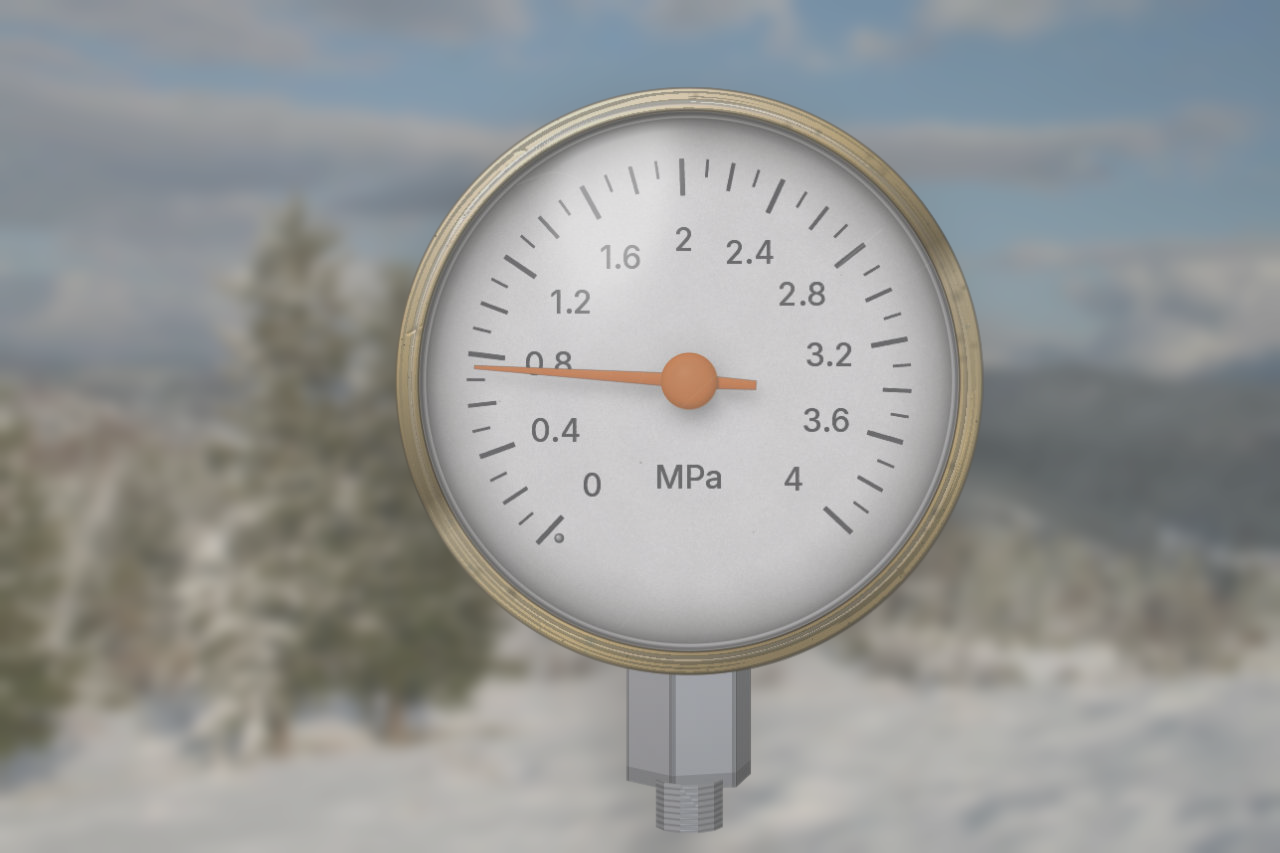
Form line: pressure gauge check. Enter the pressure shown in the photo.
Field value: 0.75 MPa
